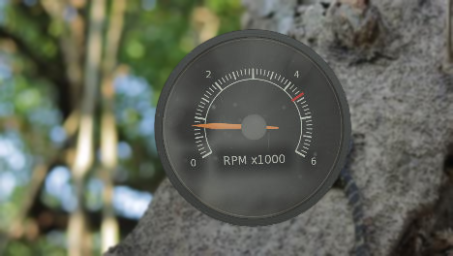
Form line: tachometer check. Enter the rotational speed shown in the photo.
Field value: 800 rpm
